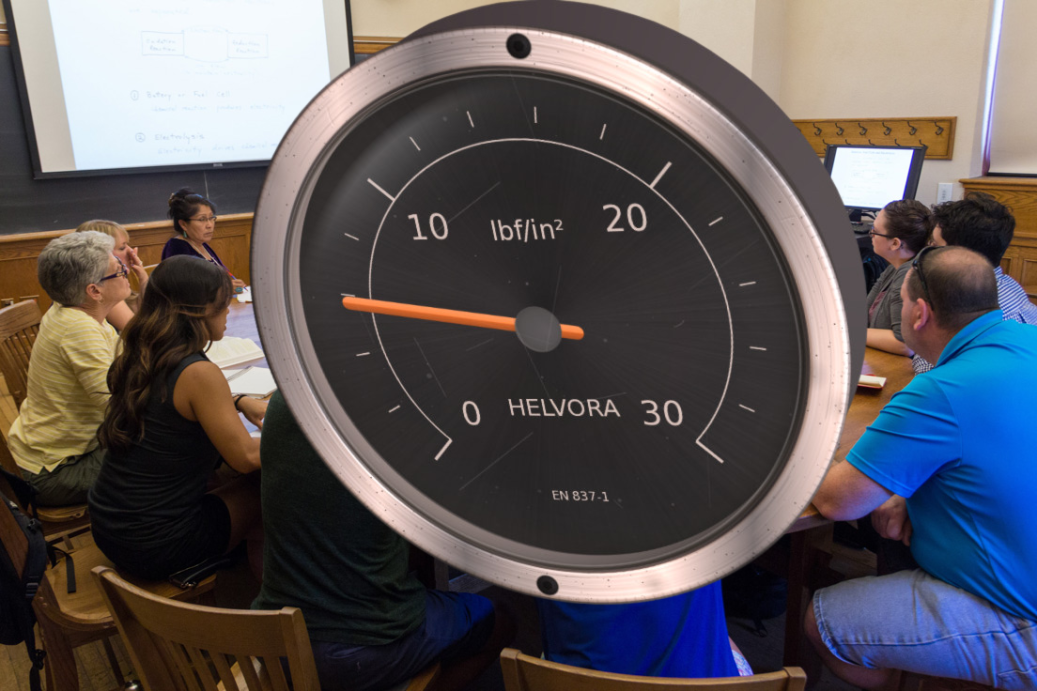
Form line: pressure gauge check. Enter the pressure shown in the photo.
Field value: 6 psi
